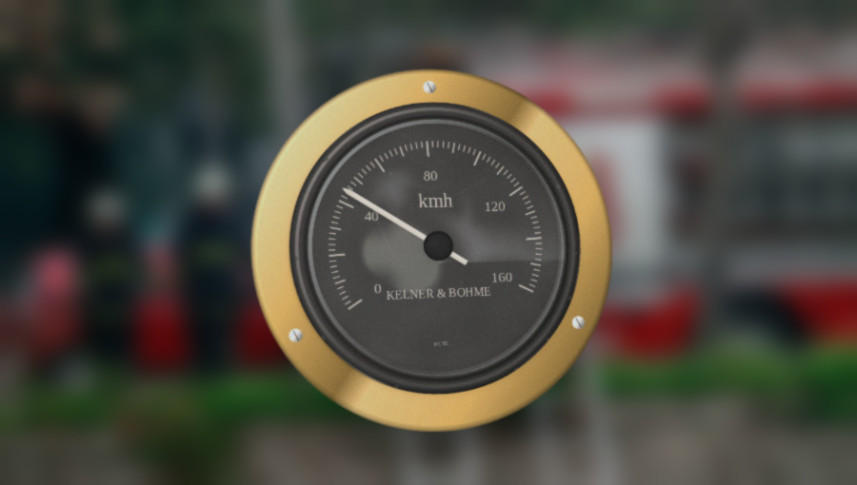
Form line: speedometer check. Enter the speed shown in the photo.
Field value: 44 km/h
